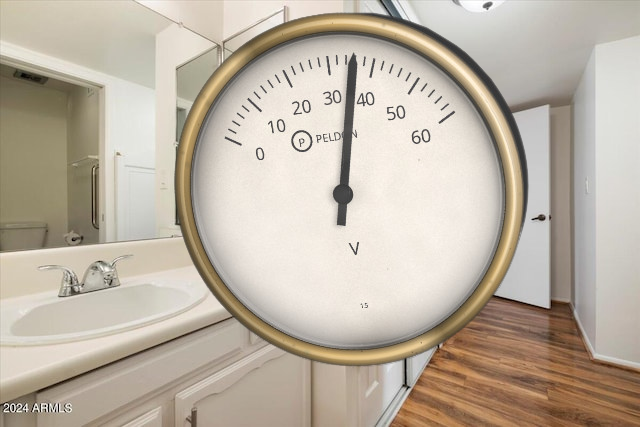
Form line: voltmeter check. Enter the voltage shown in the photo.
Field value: 36 V
